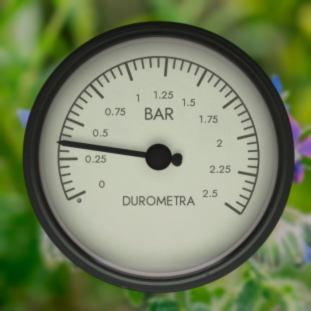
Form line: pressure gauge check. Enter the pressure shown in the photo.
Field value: 0.35 bar
